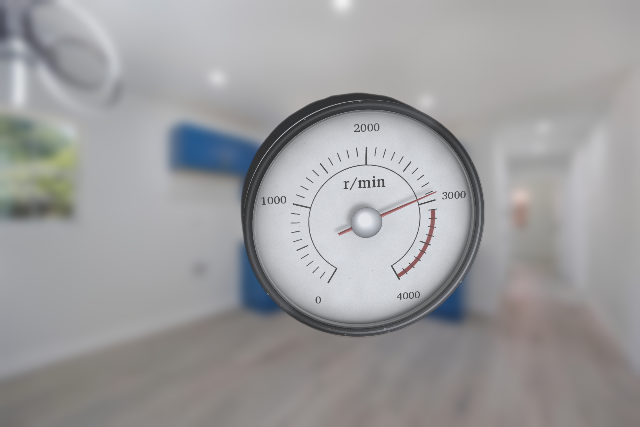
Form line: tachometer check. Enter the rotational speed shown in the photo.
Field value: 2900 rpm
